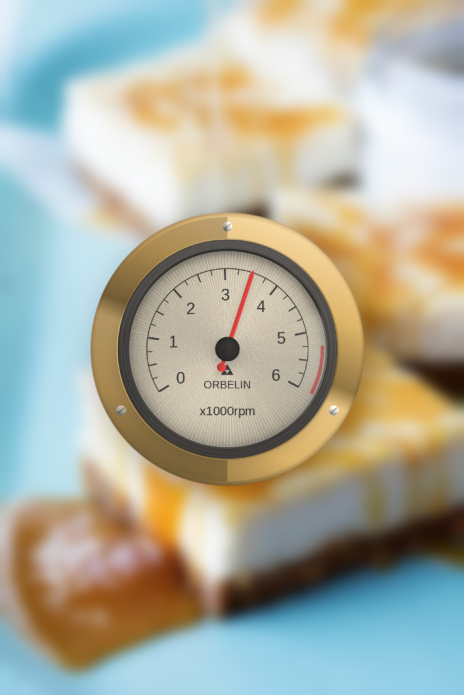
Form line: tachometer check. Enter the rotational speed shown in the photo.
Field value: 3500 rpm
